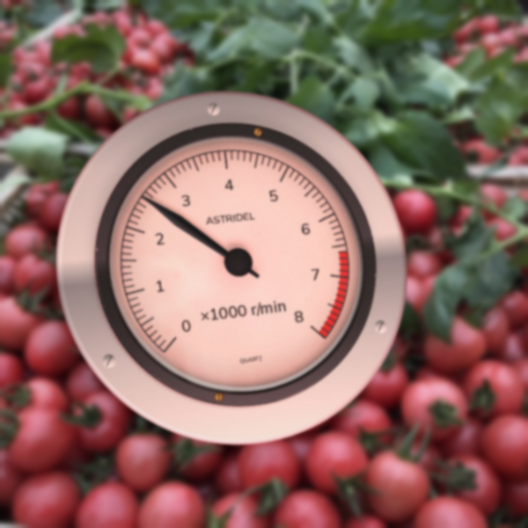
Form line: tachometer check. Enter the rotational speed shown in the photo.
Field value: 2500 rpm
